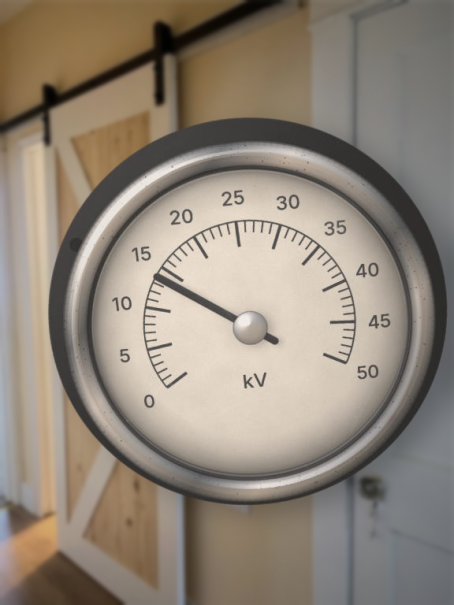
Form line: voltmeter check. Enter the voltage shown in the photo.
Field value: 14 kV
